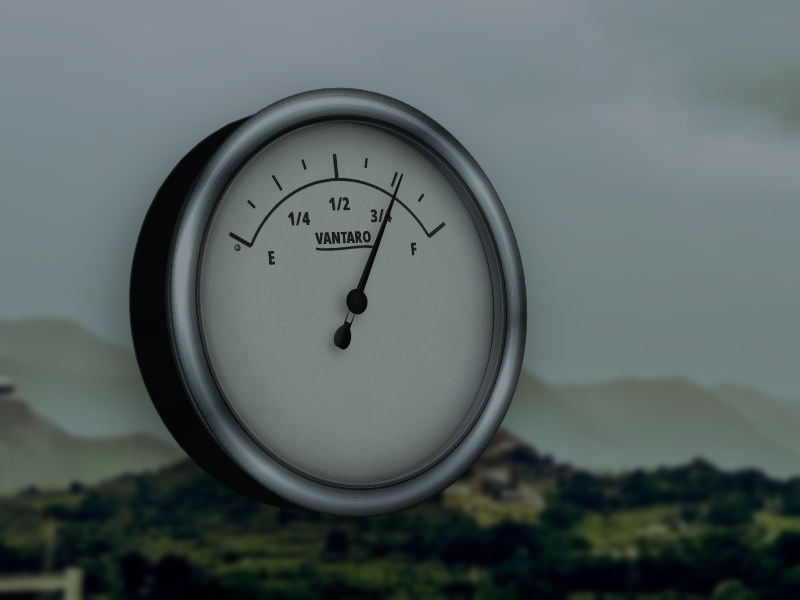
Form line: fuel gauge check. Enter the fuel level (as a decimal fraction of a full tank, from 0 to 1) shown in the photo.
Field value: 0.75
